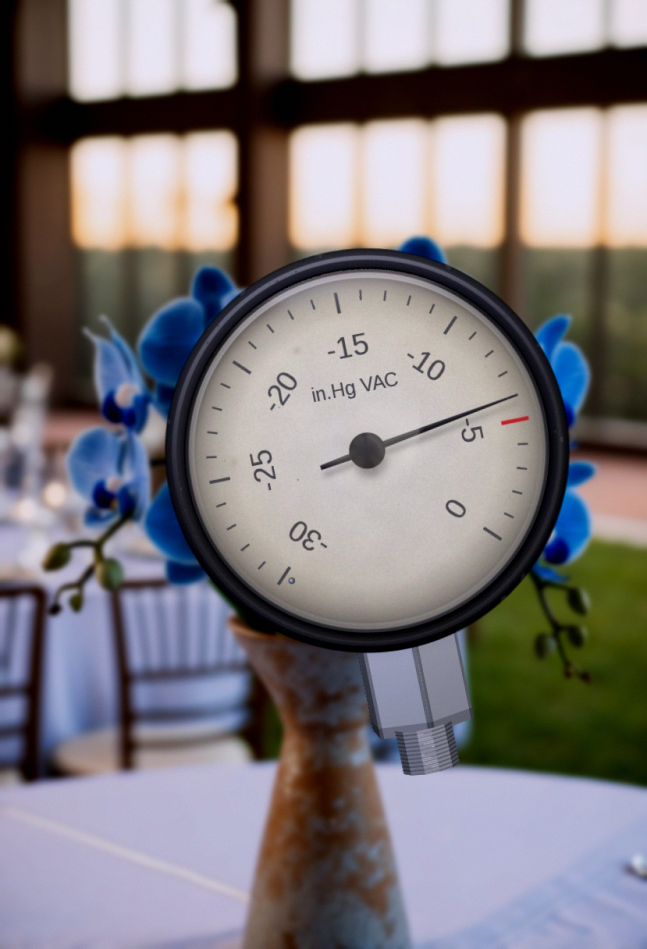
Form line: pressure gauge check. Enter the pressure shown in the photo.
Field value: -6 inHg
